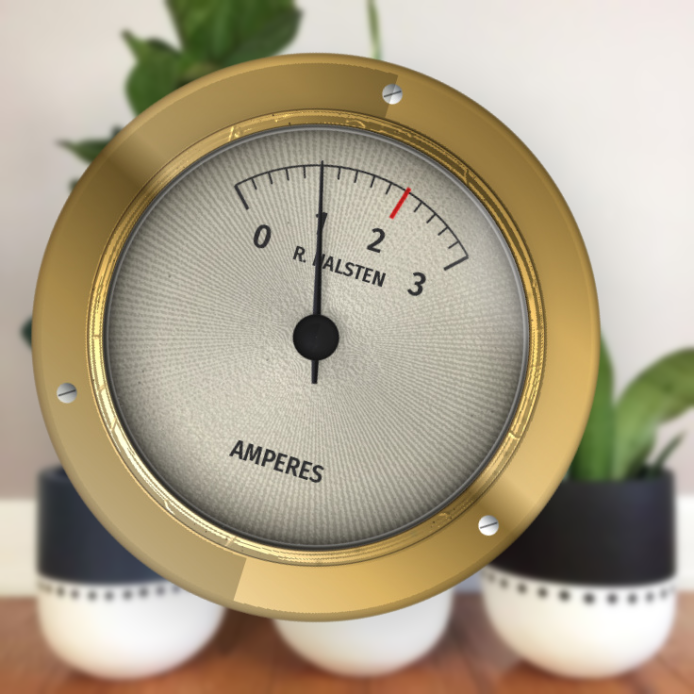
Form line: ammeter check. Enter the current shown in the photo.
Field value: 1 A
